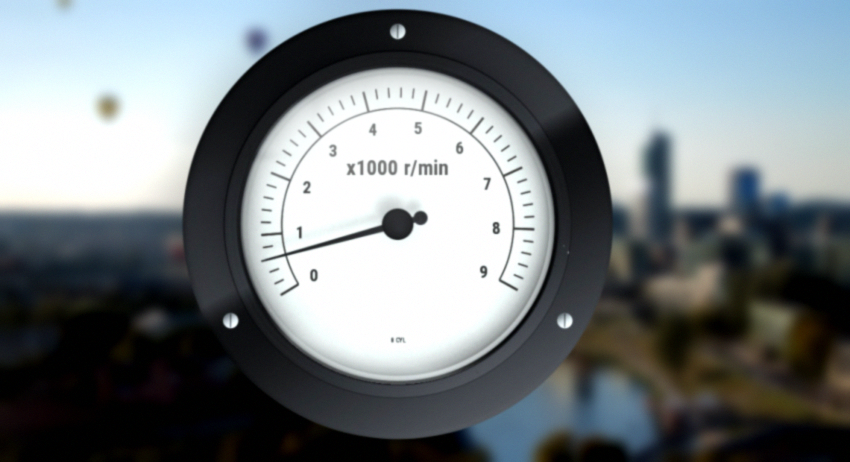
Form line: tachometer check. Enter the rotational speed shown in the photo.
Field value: 600 rpm
